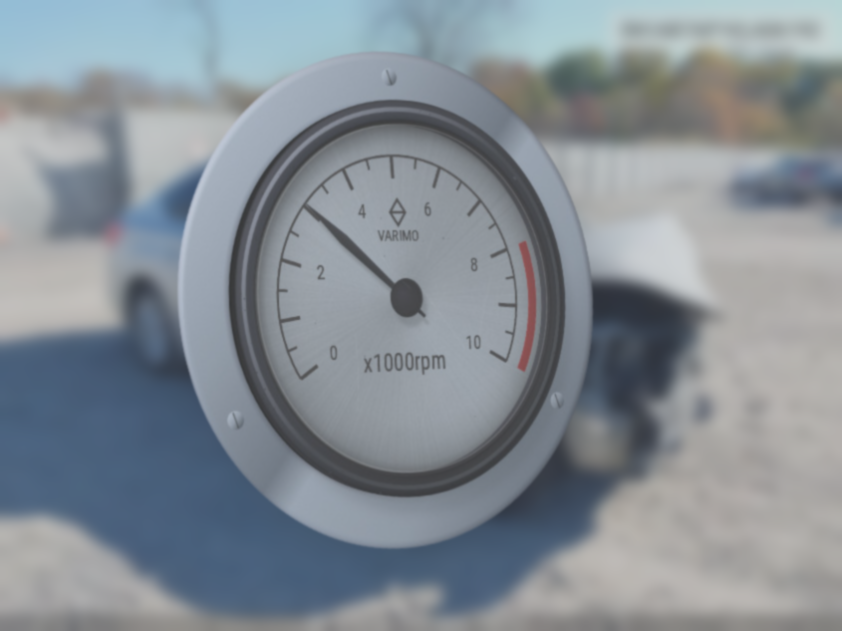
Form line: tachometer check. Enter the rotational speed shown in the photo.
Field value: 3000 rpm
